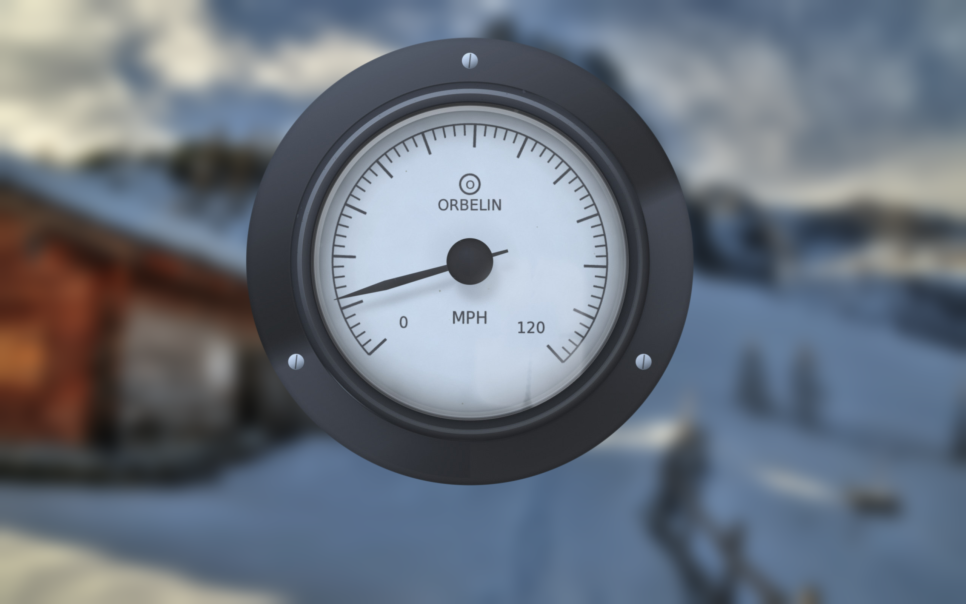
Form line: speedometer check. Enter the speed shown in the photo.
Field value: 12 mph
